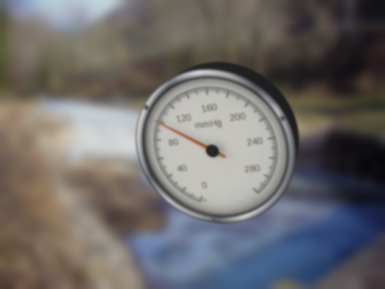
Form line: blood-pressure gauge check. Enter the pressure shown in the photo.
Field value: 100 mmHg
